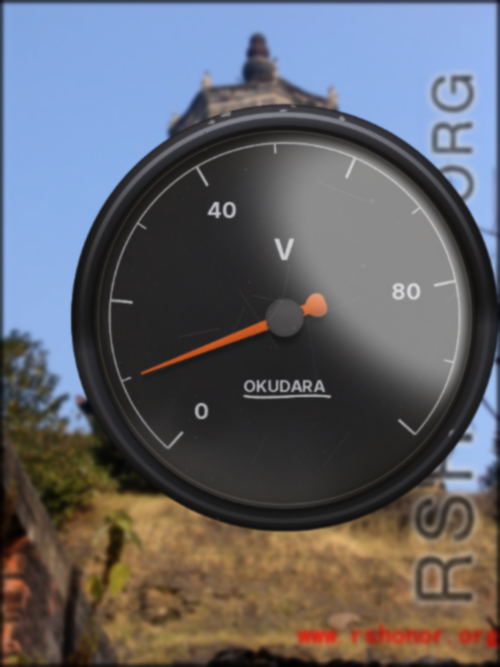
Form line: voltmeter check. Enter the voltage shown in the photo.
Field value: 10 V
